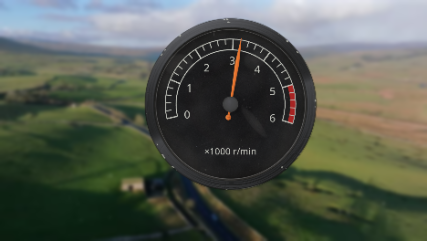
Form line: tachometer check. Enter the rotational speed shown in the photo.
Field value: 3200 rpm
